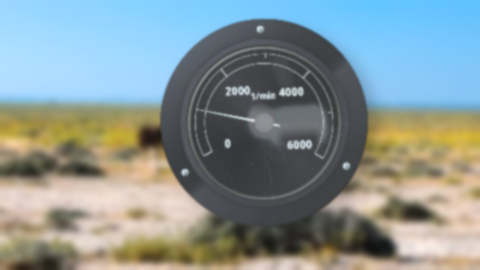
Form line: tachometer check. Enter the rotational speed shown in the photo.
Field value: 1000 rpm
